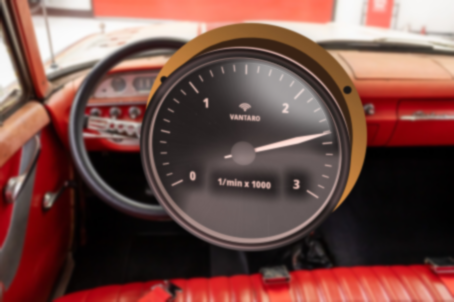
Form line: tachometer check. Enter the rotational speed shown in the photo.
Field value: 2400 rpm
